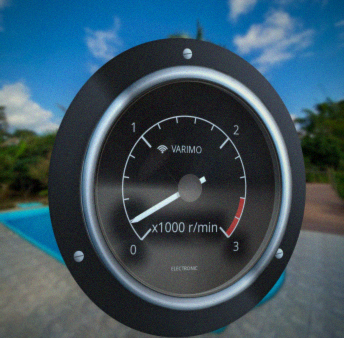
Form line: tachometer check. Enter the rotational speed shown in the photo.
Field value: 200 rpm
